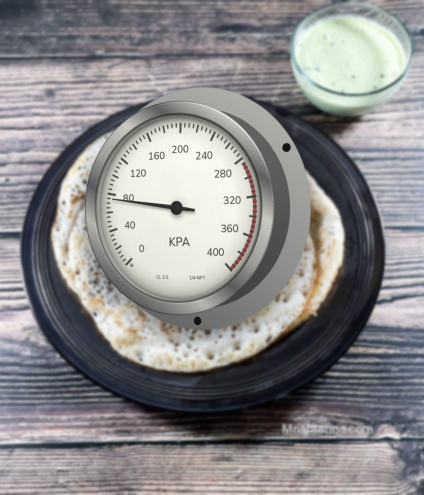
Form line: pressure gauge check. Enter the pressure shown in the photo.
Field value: 75 kPa
